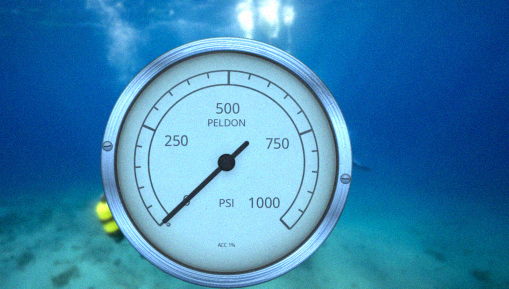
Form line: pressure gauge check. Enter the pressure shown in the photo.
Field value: 0 psi
